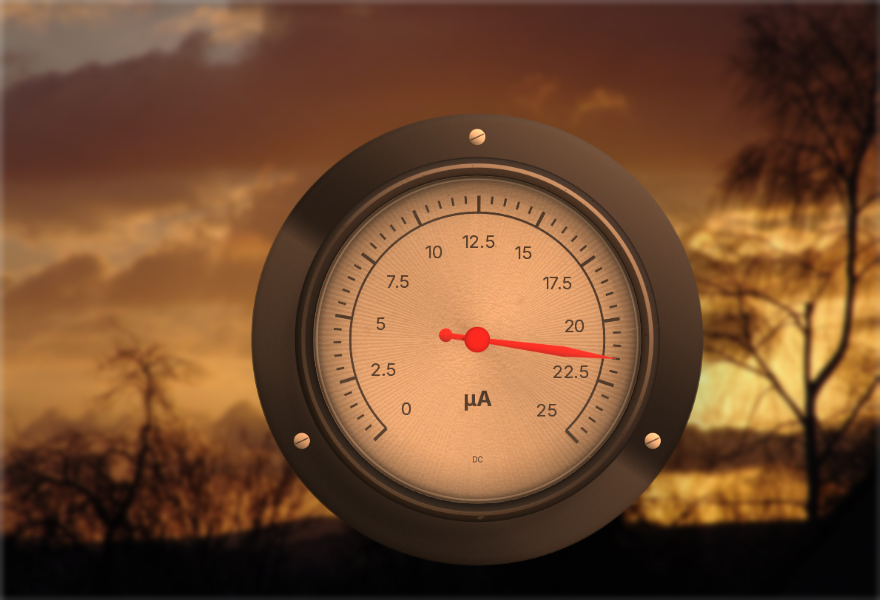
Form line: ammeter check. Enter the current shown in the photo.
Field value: 21.5 µA
